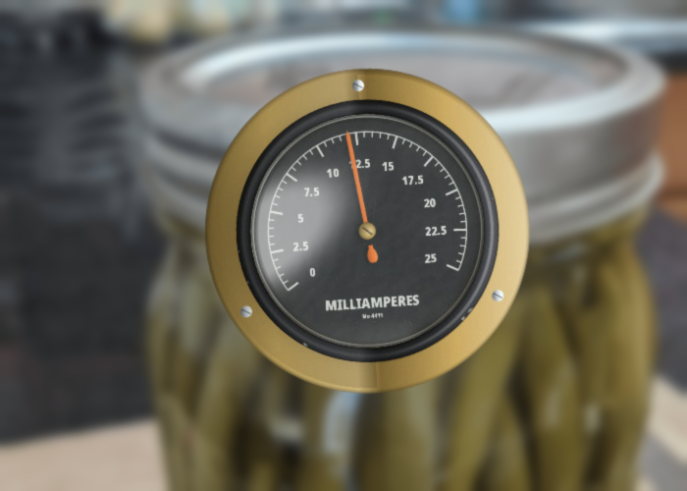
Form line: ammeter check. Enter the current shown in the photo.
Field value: 12 mA
